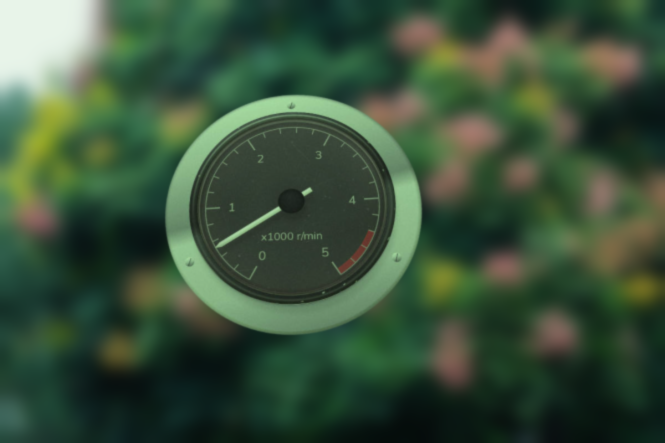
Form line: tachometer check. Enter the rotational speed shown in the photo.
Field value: 500 rpm
